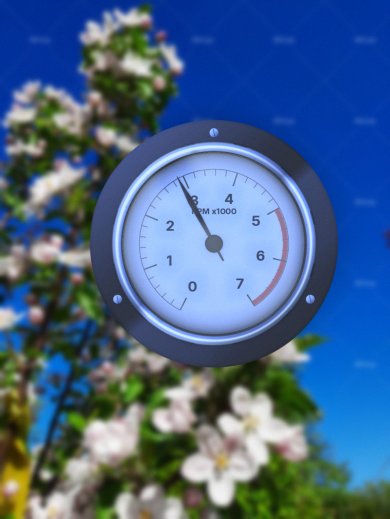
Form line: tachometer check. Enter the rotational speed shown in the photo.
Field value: 2900 rpm
